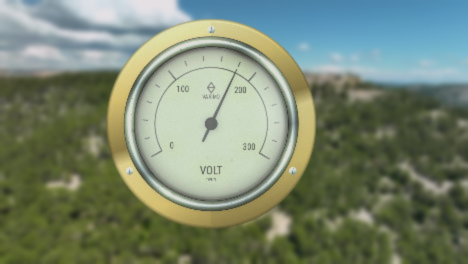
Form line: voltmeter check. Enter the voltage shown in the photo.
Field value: 180 V
